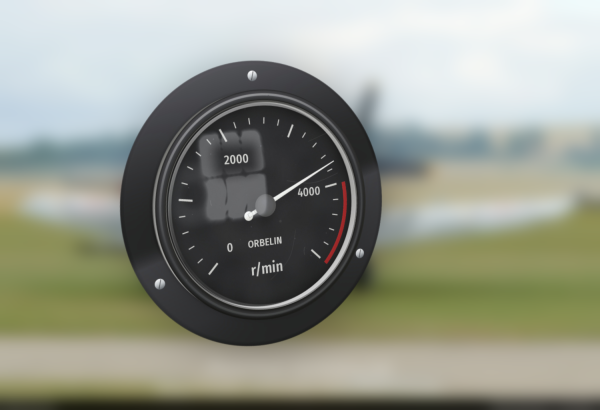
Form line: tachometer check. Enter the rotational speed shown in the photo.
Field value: 3700 rpm
